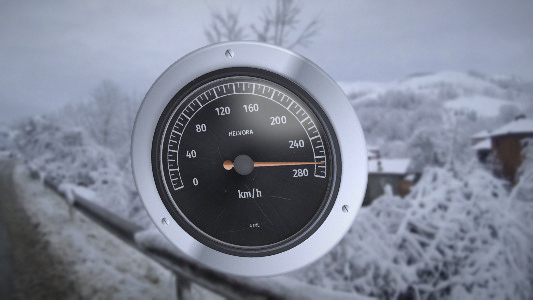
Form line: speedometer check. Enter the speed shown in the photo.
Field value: 265 km/h
